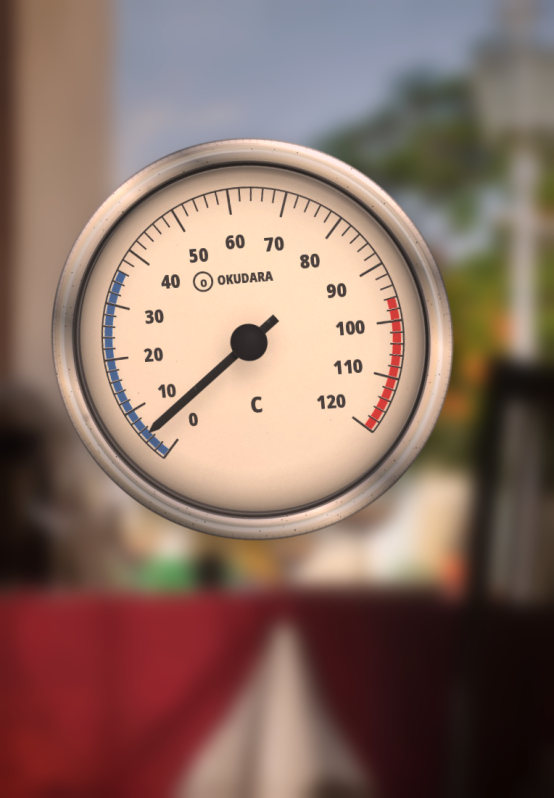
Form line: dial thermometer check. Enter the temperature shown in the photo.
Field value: 5 °C
